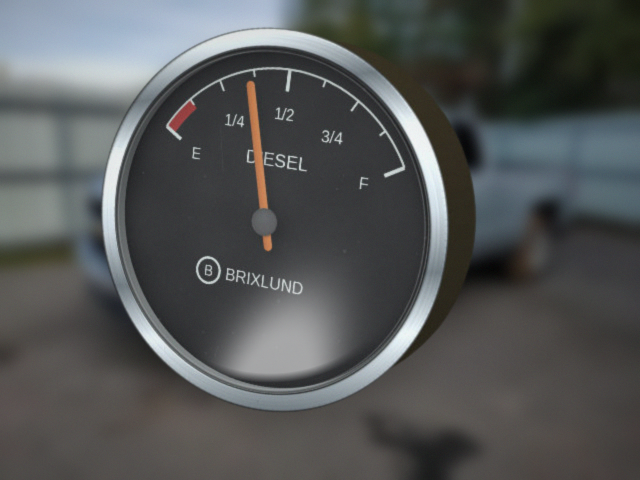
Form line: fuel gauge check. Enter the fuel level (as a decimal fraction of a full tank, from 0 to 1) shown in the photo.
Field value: 0.375
